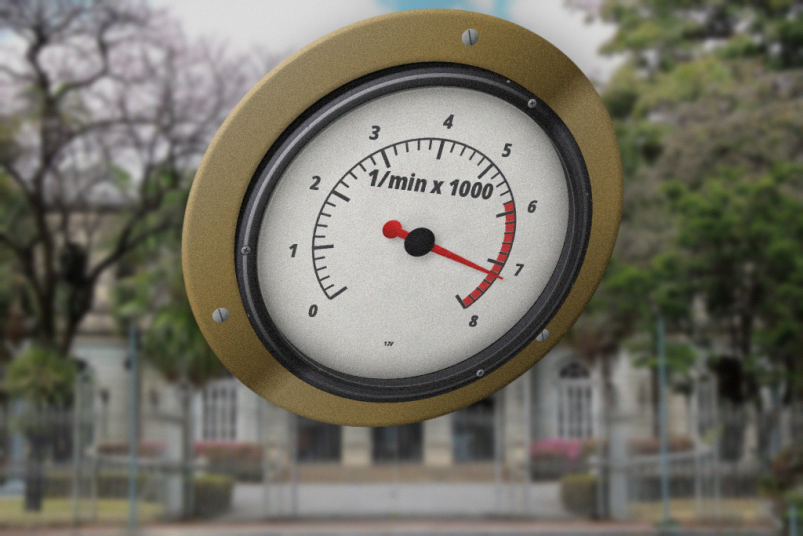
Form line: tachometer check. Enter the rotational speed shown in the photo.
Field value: 7200 rpm
